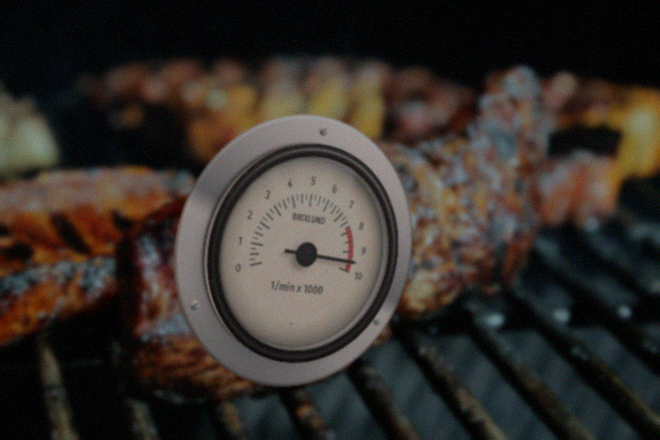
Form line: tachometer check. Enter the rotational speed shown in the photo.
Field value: 9500 rpm
